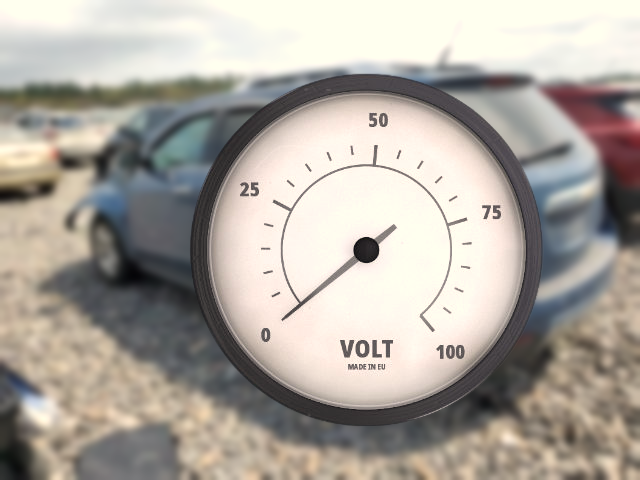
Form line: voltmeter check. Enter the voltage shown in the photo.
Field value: 0 V
